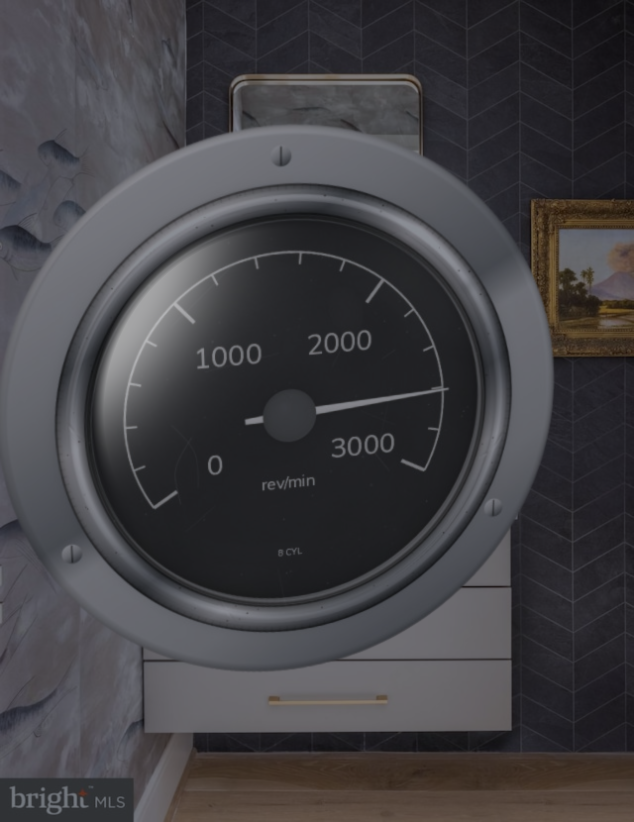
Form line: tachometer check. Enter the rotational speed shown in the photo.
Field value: 2600 rpm
